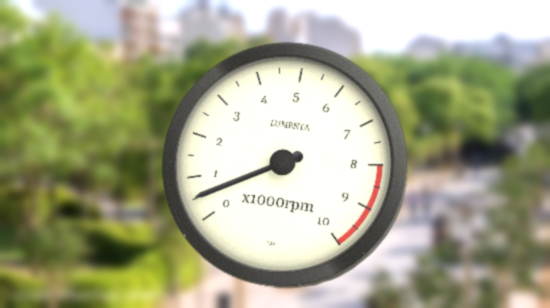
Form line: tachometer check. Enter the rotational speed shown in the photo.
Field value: 500 rpm
